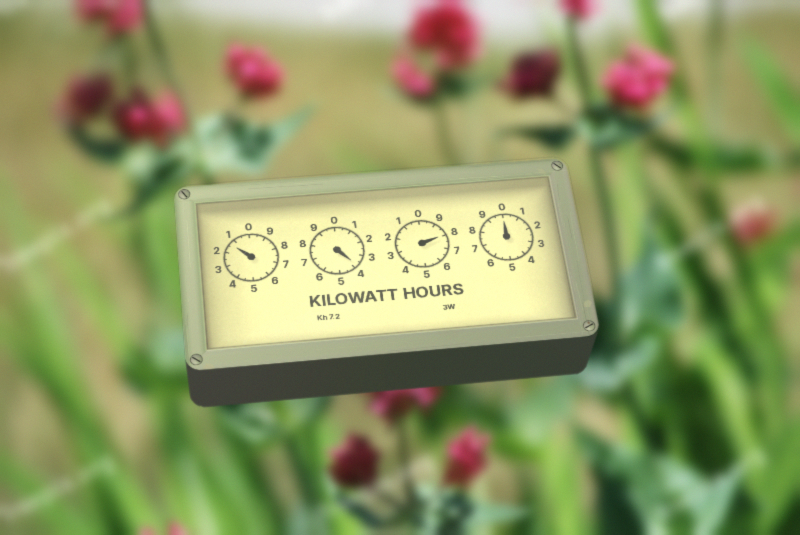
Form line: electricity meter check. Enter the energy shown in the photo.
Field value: 1380 kWh
